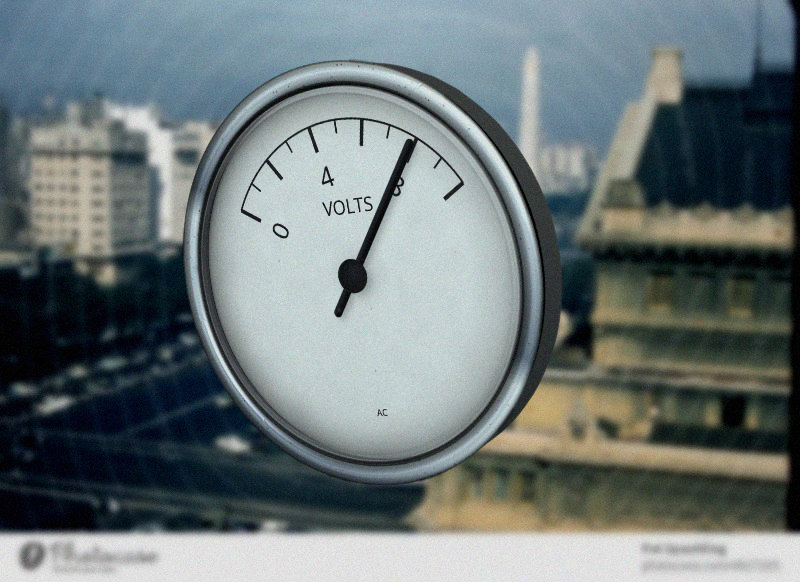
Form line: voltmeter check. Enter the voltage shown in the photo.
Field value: 8 V
